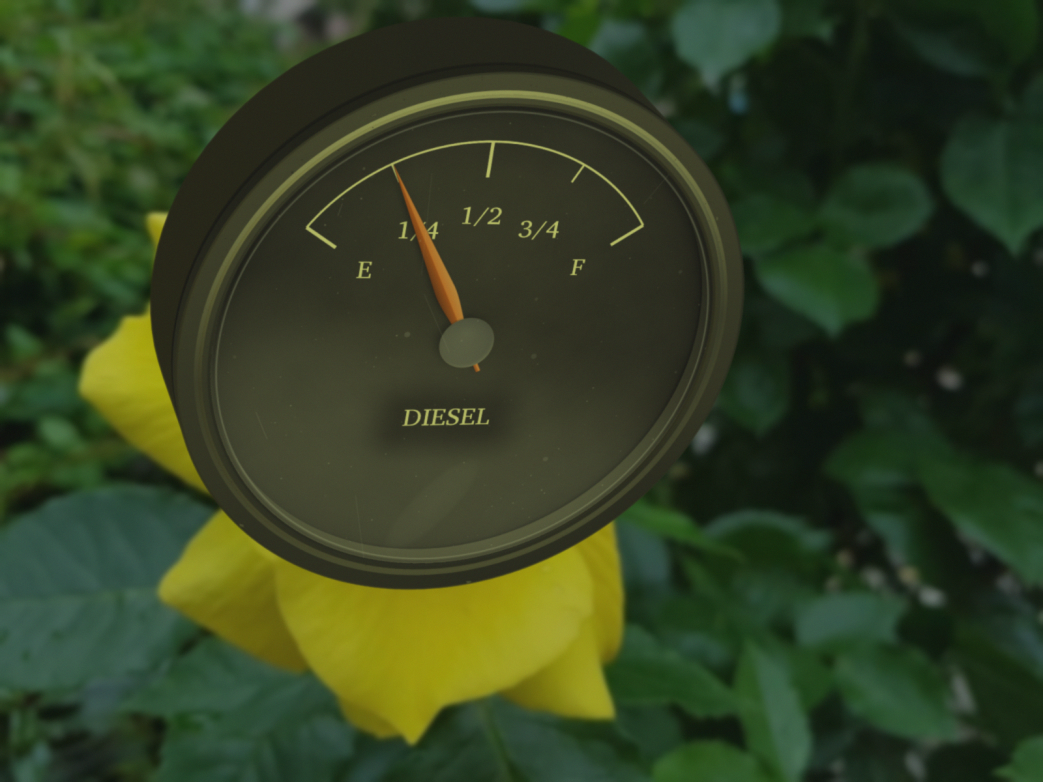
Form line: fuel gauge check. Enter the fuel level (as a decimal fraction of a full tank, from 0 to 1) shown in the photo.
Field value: 0.25
